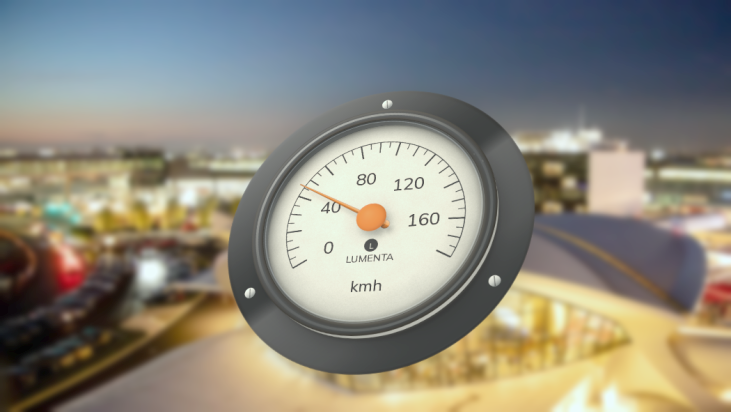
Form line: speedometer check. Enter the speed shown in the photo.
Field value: 45 km/h
